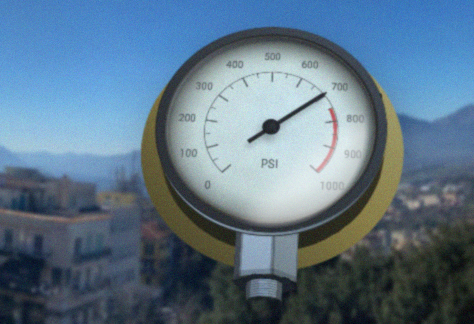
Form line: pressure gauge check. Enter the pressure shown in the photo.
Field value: 700 psi
